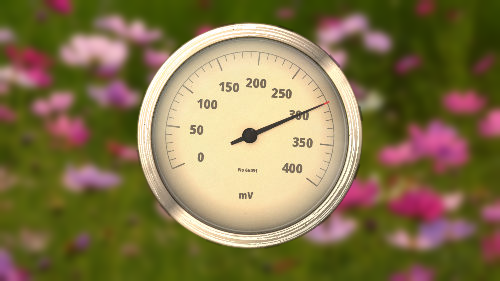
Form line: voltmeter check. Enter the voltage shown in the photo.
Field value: 300 mV
